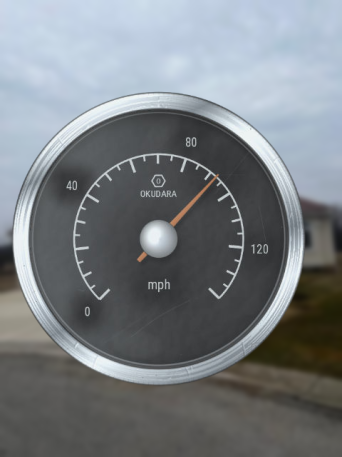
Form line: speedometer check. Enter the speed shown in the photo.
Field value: 92.5 mph
